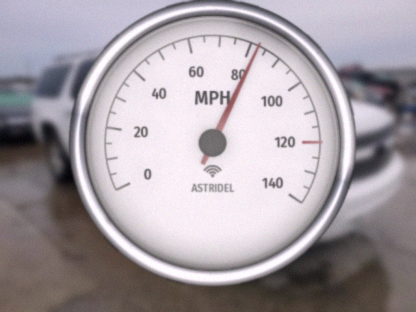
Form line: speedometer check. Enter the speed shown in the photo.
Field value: 82.5 mph
